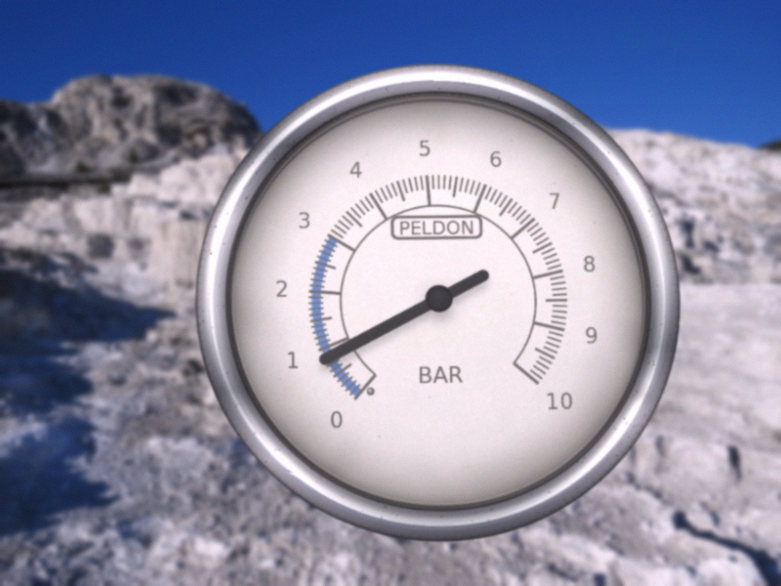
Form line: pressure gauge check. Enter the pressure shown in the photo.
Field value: 0.8 bar
